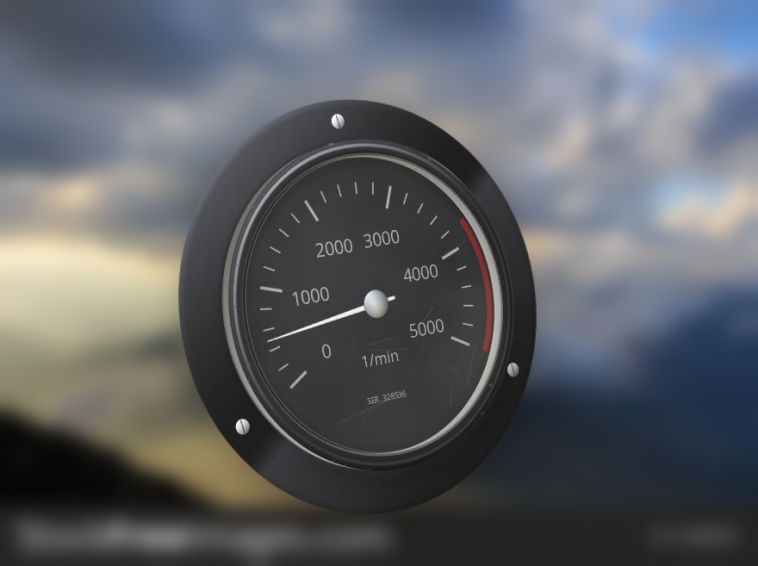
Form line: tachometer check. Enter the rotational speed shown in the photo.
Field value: 500 rpm
